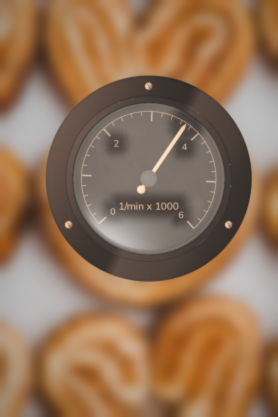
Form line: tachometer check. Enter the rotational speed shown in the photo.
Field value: 3700 rpm
